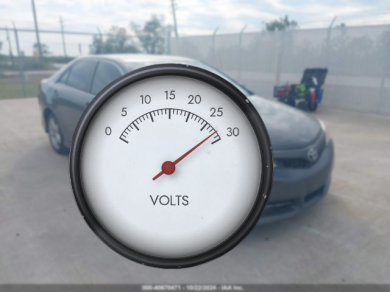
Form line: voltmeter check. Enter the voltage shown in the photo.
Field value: 28 V
